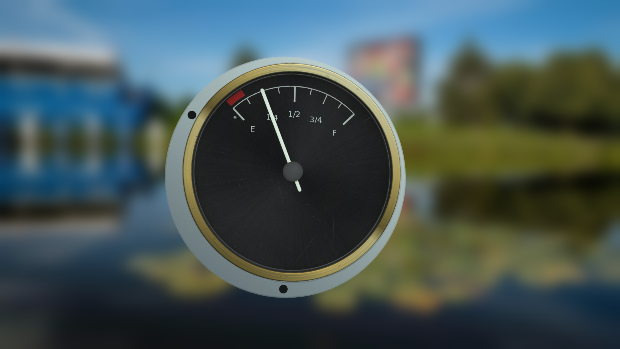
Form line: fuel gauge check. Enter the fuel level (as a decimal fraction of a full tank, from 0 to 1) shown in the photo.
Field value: 0.25
